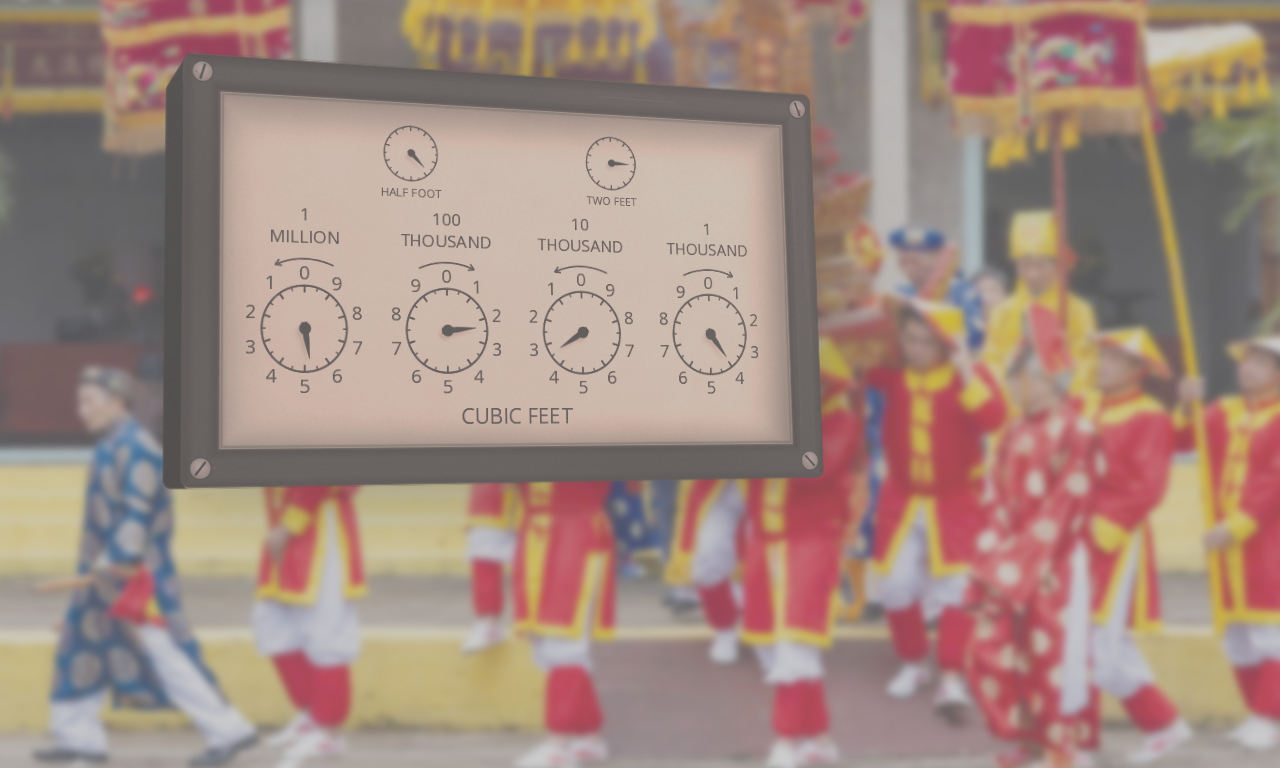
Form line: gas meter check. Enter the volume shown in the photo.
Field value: 523400 ft³
